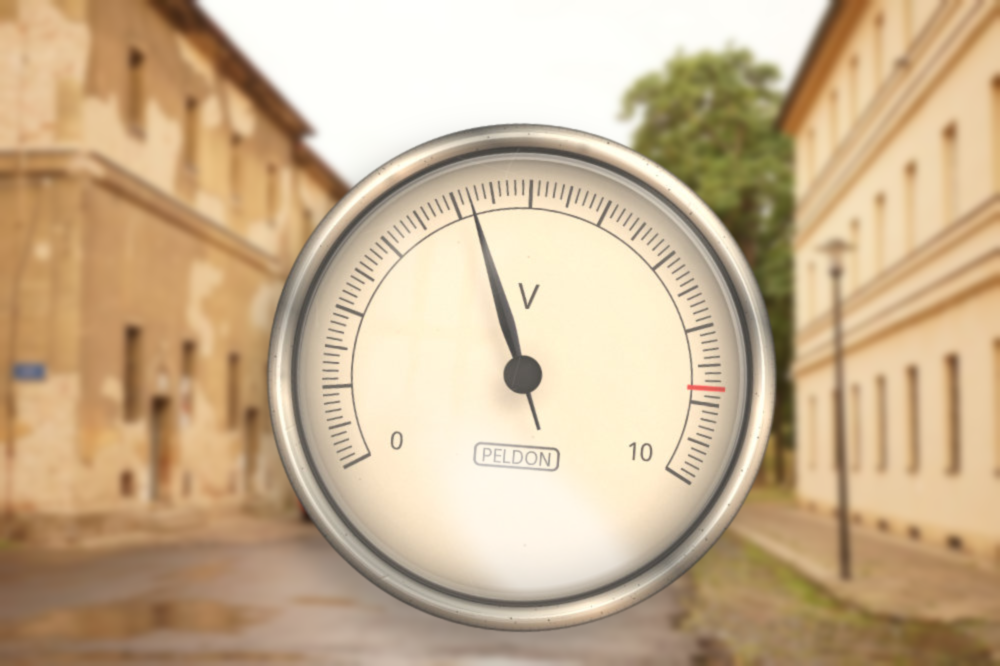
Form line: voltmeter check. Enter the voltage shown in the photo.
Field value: 4.2 V
